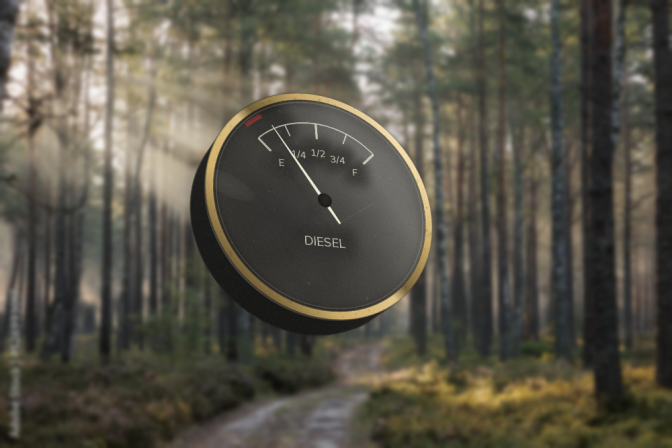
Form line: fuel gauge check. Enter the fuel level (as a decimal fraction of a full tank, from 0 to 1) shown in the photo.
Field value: 0.125
